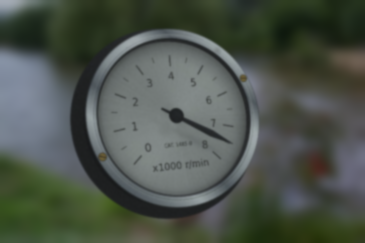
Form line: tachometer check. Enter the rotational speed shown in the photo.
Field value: 7500 rpm
